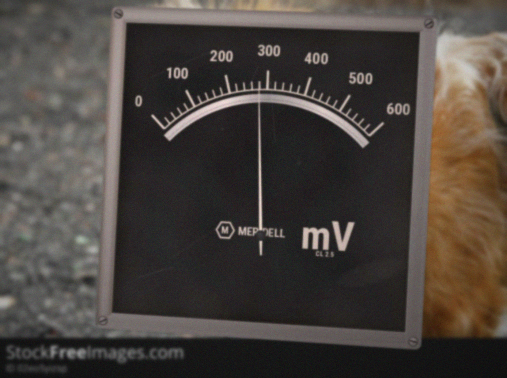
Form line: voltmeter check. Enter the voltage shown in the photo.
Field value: 280 mV
